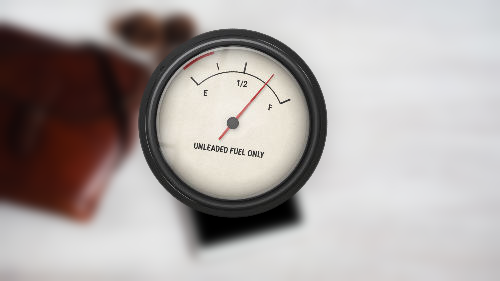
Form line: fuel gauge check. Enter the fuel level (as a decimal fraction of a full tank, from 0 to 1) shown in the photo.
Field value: 0.75
